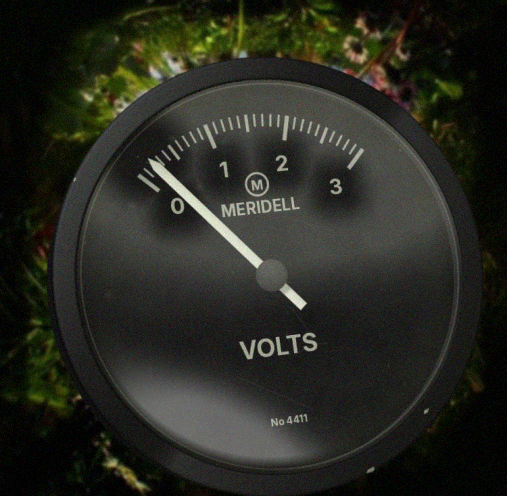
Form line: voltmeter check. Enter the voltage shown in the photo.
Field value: 0.2 V
